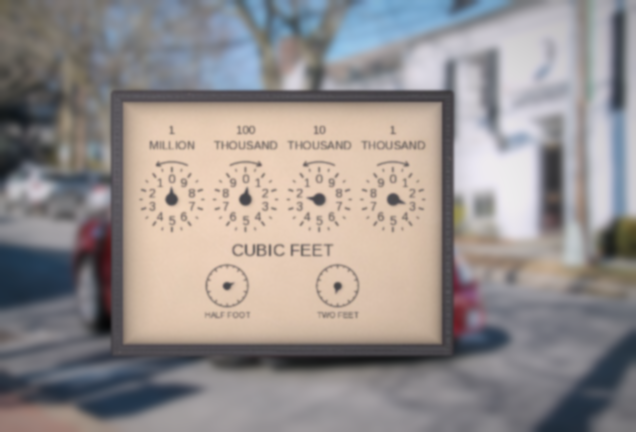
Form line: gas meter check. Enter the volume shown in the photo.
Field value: 2300 ft³
